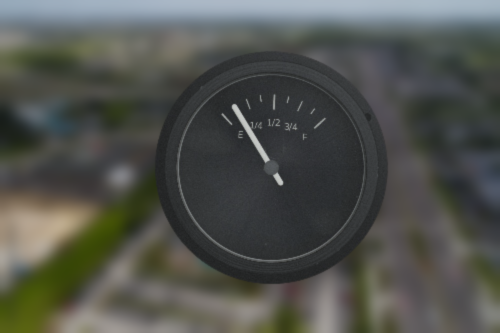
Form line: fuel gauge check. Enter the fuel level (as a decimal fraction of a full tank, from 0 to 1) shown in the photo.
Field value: 0.125
